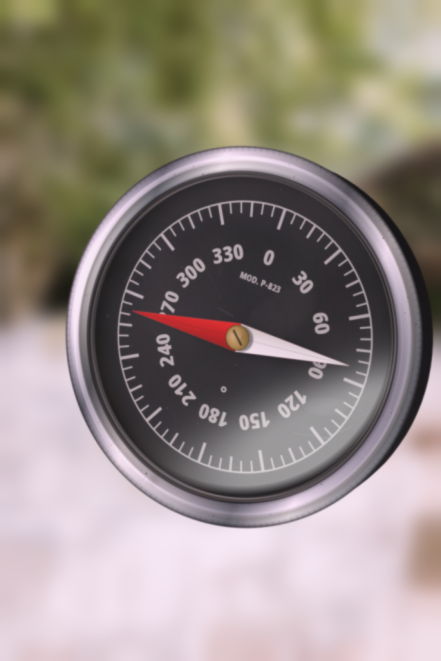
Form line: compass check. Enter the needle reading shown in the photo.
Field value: 262.5 °
